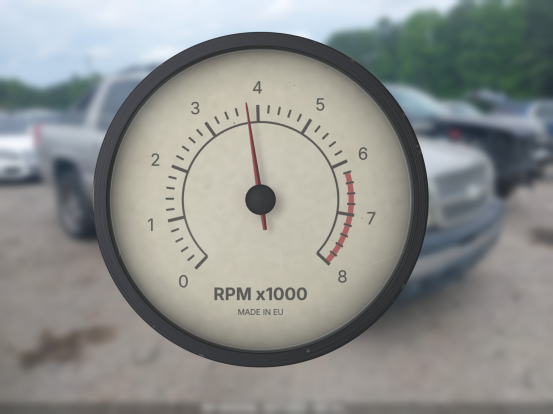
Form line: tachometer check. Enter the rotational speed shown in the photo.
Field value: 3800 rpm
